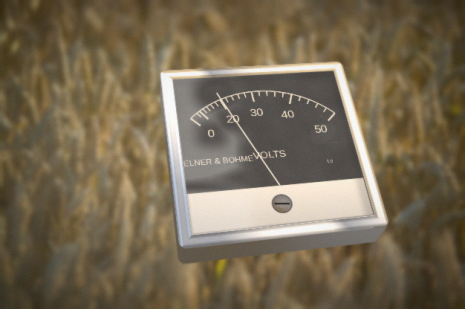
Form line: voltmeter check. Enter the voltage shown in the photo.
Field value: 20 V
